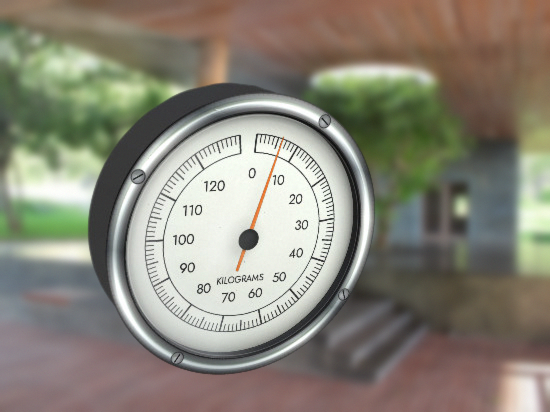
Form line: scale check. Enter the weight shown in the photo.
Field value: 5 kg
